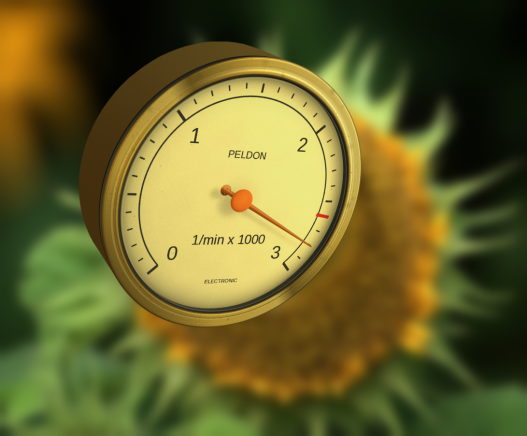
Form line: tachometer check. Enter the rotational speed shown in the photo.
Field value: 2800 rpm
